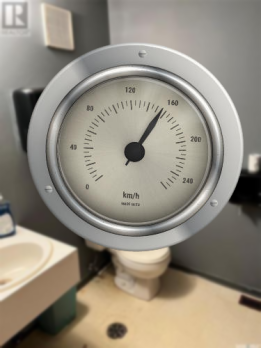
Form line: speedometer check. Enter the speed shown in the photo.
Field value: 155 km/h
